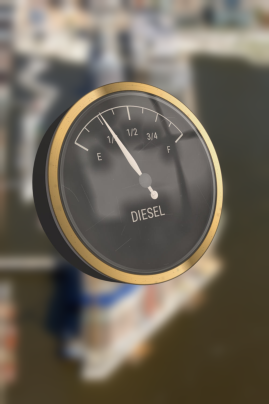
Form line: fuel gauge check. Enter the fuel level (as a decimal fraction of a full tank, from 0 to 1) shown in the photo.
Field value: 0.25
